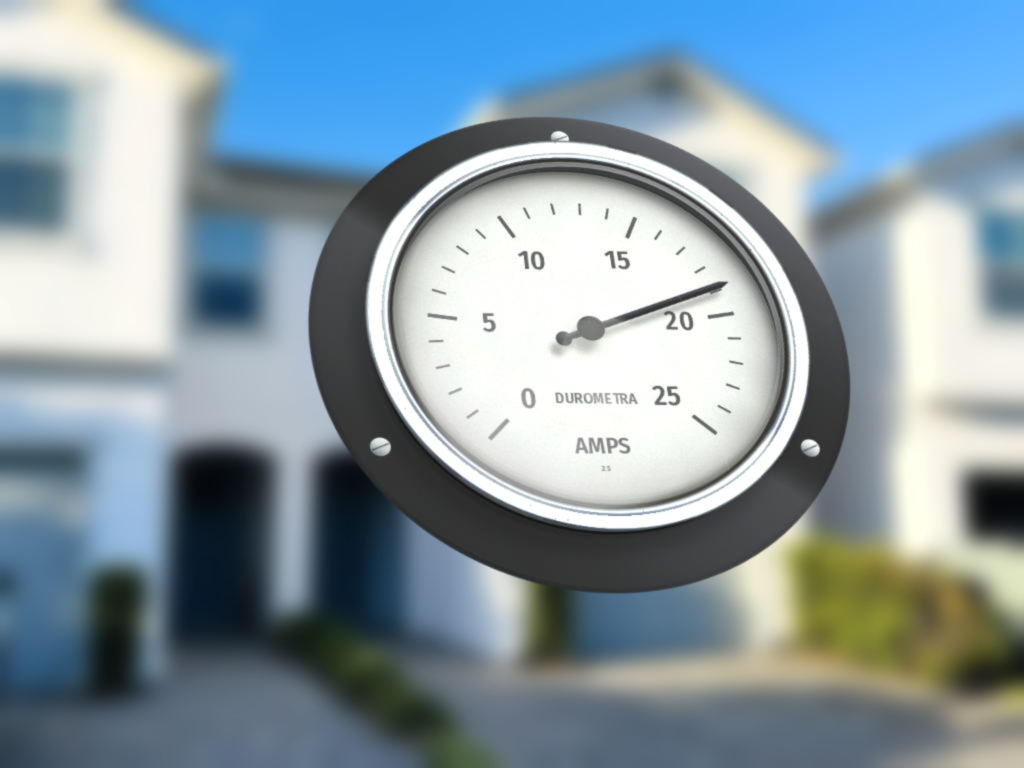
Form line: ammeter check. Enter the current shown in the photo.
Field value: 19 A
